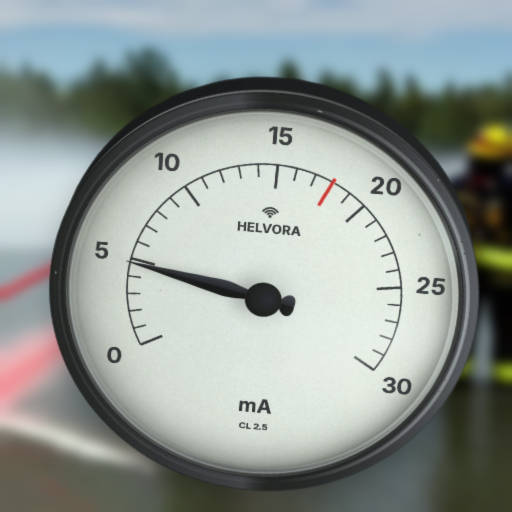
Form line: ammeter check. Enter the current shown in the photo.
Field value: 5 mA
